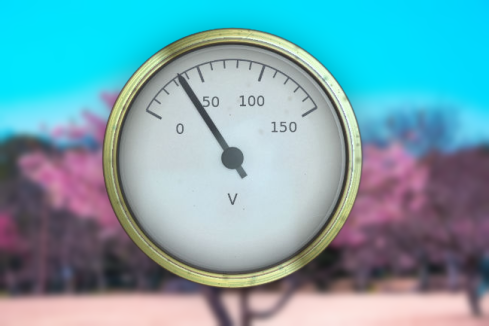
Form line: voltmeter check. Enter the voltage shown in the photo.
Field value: 35 V
